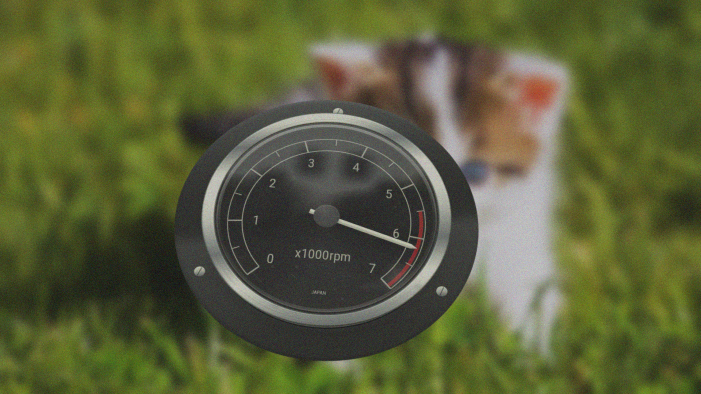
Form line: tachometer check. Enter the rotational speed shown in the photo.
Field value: 6250 rpm
